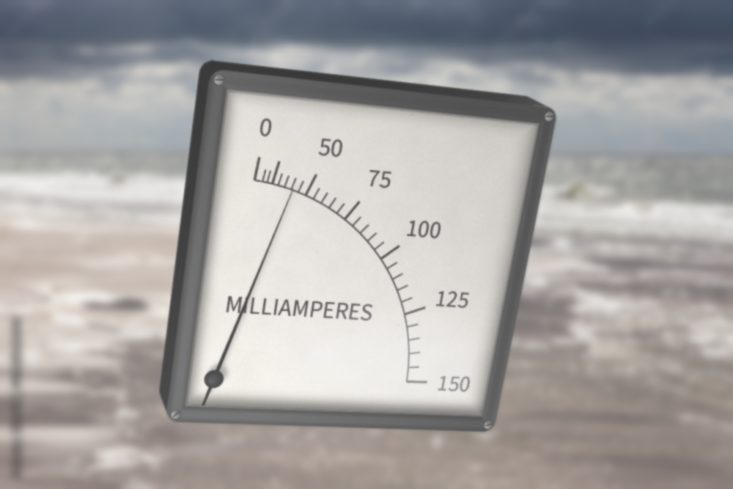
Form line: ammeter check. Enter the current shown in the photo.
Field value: 40 mA
